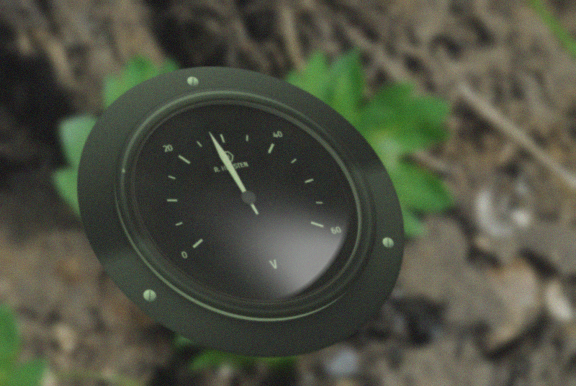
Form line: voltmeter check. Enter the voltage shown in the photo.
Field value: 27.5 V
